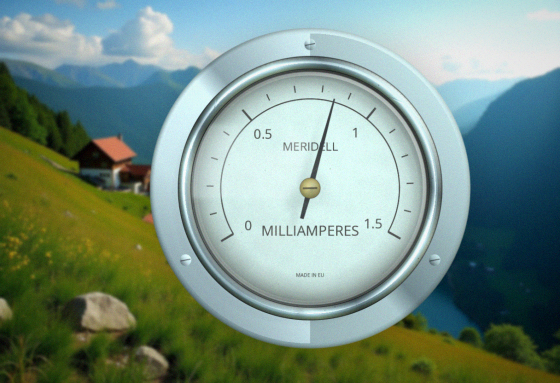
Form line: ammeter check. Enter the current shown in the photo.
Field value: 0.85 mA
